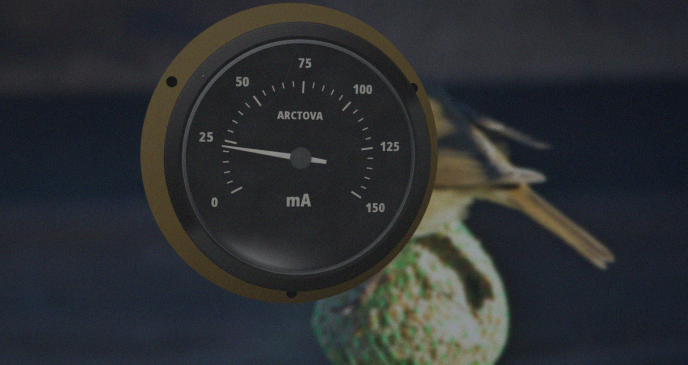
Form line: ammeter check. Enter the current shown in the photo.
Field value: 22.5 mA
